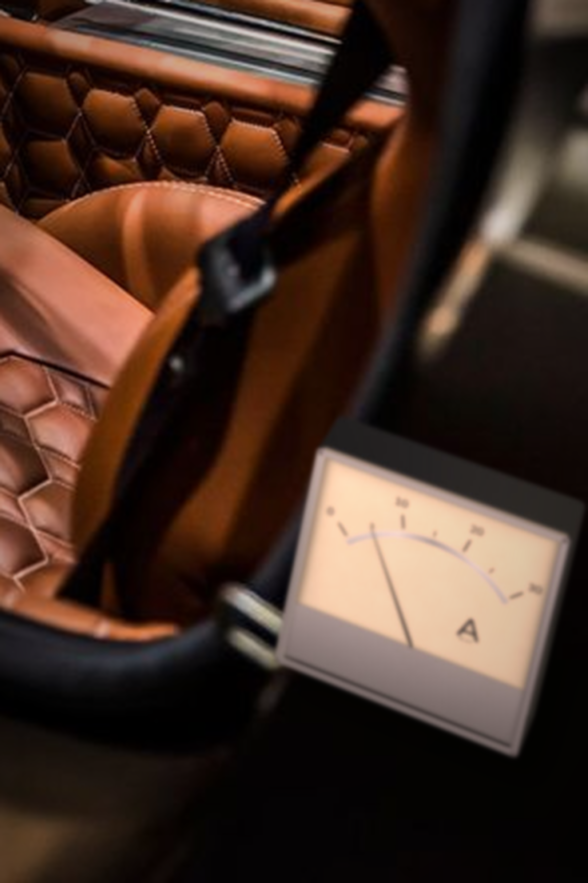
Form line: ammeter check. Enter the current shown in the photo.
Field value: 5 A
